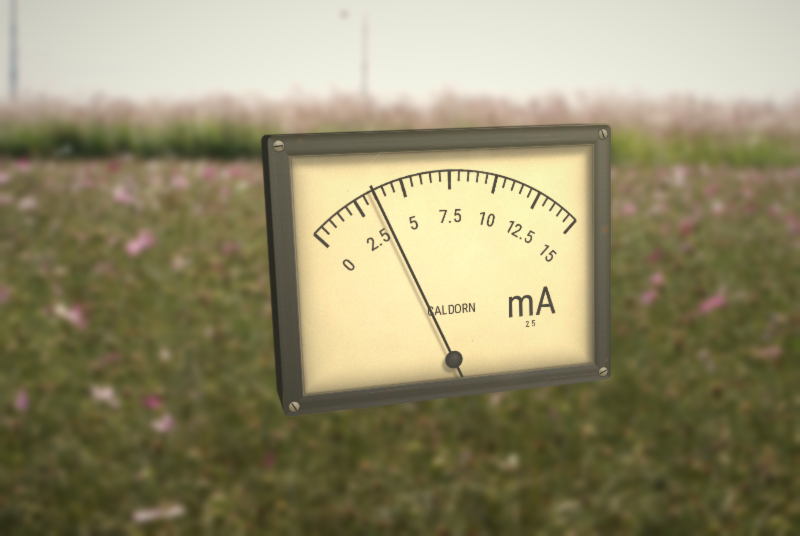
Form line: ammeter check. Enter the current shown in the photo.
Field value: 3.5 mA
